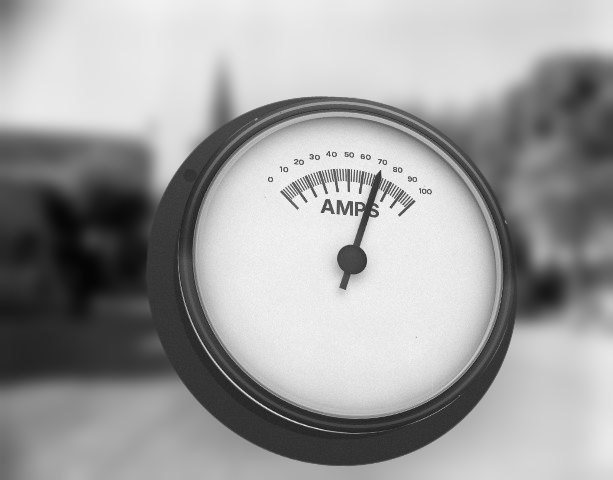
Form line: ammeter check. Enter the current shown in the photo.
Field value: 70 A
